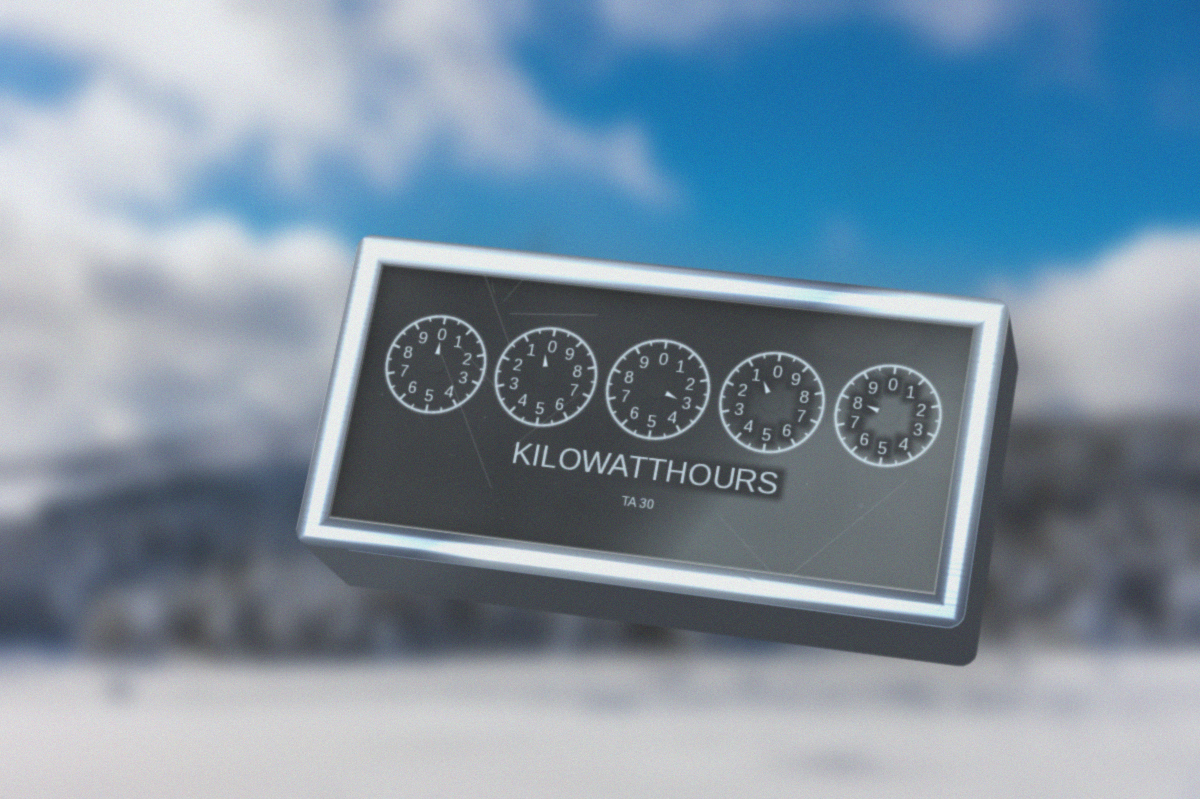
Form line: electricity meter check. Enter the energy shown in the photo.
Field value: 308 kWh
